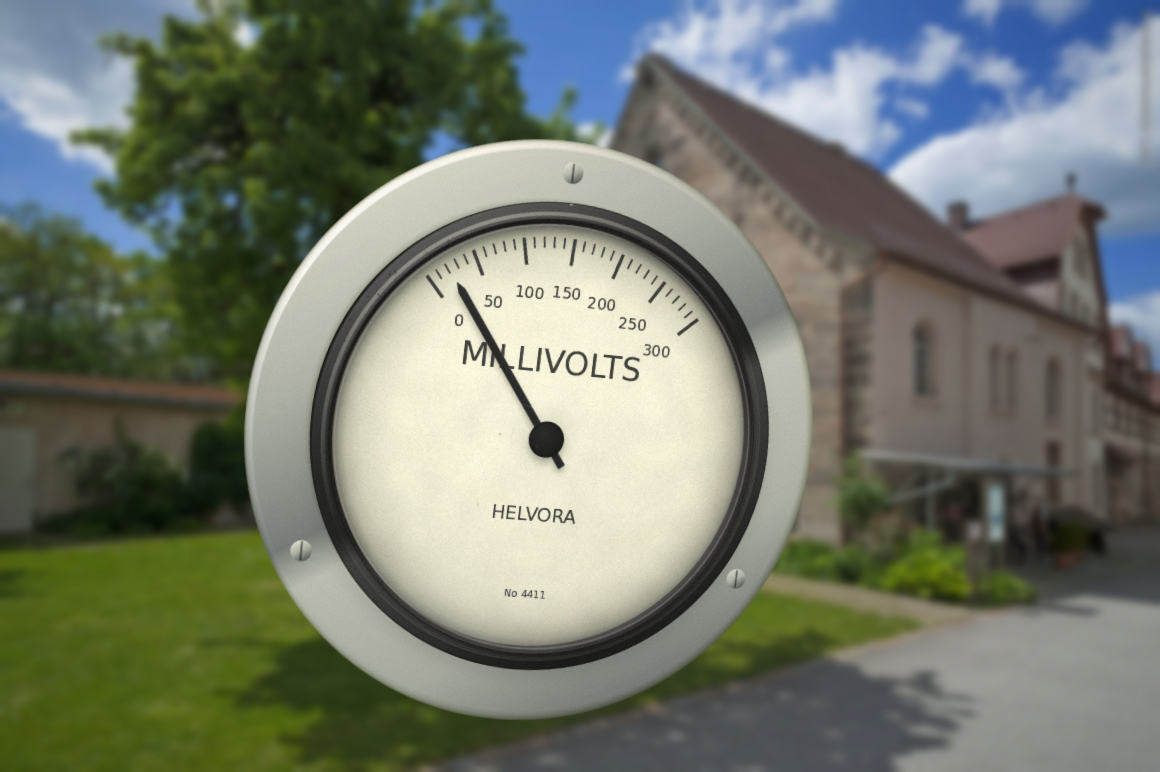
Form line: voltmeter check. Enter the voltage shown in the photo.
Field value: 20 mV
